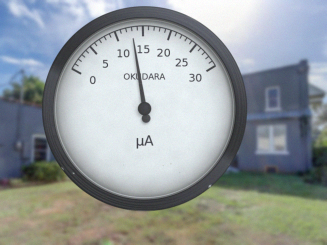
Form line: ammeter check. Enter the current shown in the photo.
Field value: 13 µA
